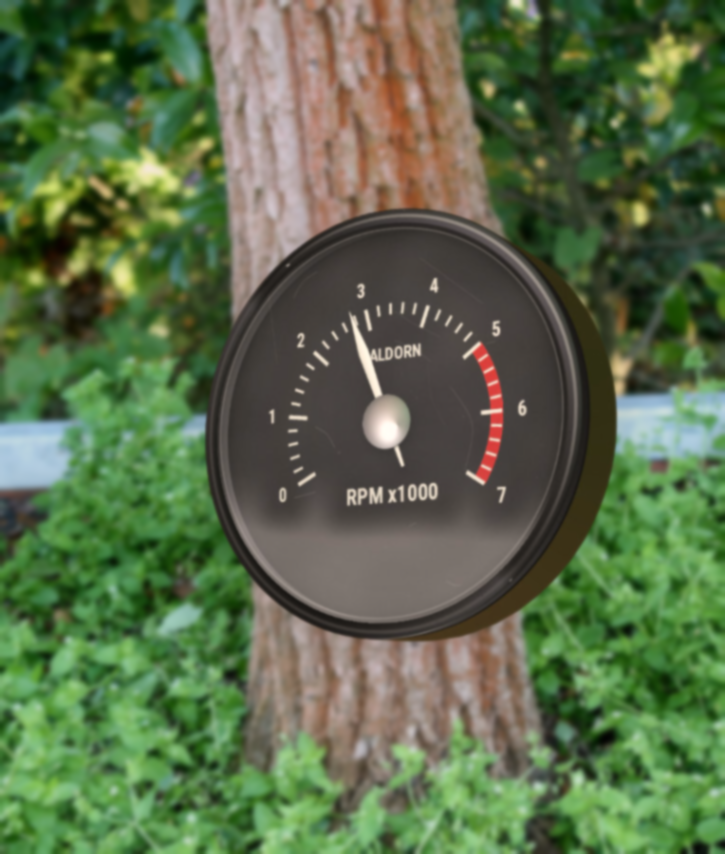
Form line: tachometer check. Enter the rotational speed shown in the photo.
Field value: 2800 rpm
